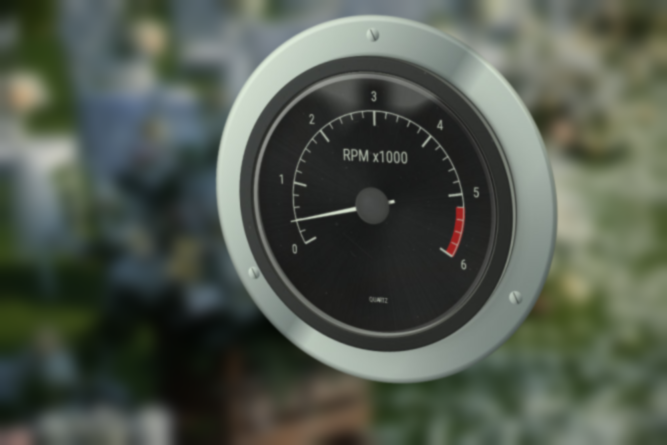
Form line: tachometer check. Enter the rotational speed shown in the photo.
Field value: 400 rpm
